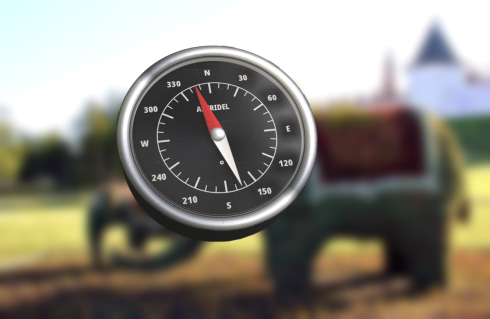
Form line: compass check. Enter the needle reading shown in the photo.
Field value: 345 °
